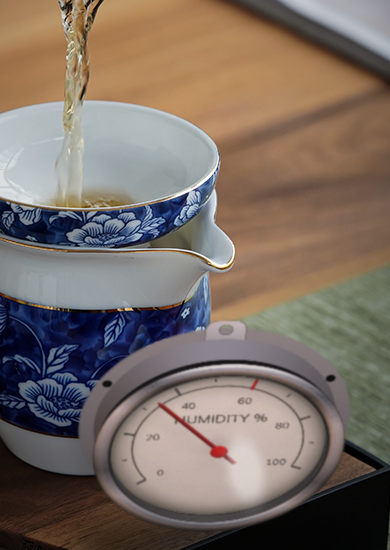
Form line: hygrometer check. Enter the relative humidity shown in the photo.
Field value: 35 %
